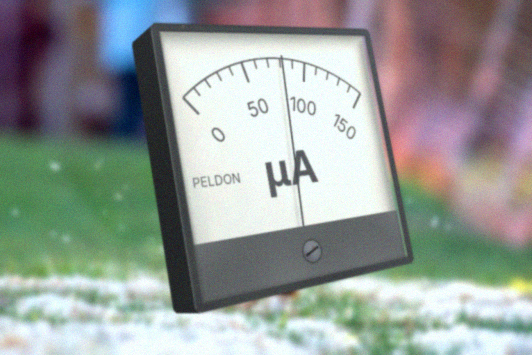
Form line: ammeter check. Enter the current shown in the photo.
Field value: 80 µA
